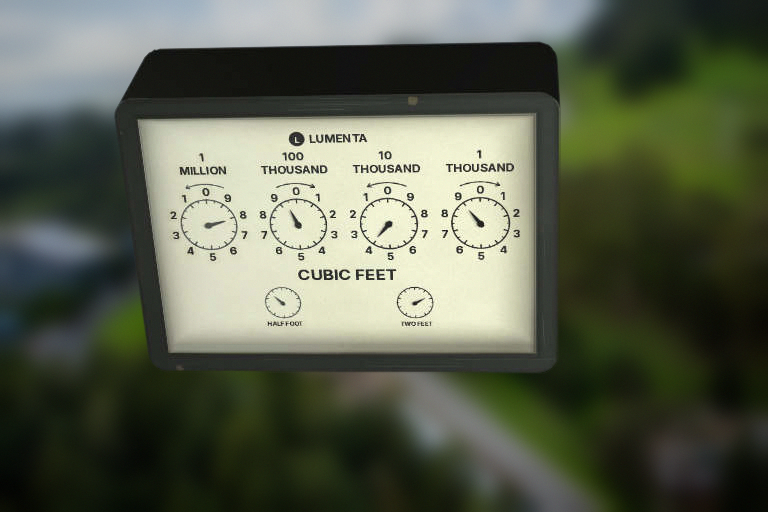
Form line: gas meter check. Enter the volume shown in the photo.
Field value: 793900 ft³
